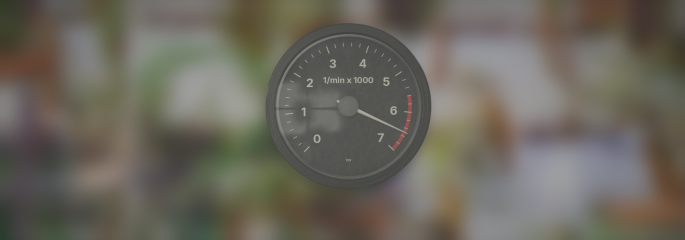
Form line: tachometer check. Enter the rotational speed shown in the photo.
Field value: 6500 rpm
